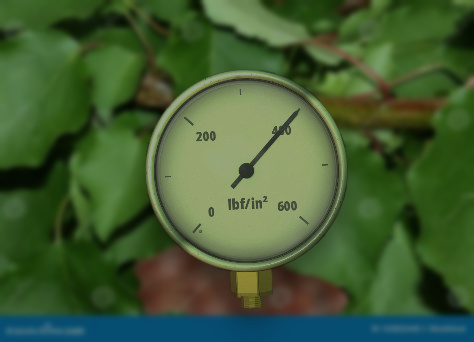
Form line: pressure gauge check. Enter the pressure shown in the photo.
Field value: 400 psi
